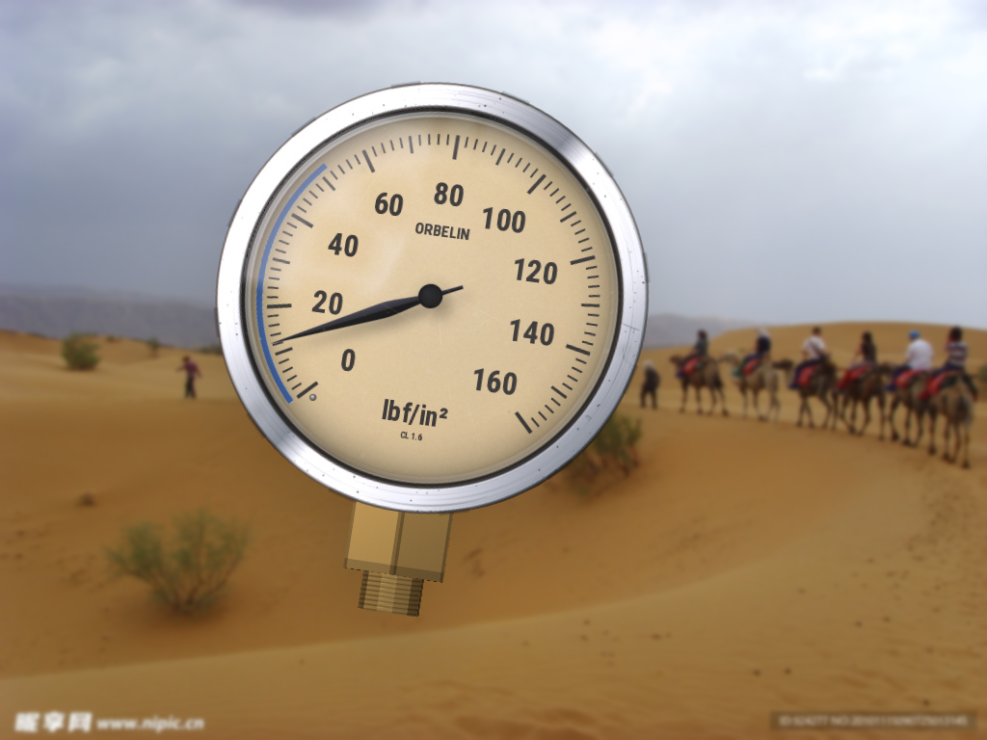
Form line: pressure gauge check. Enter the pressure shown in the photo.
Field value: 12 psi
